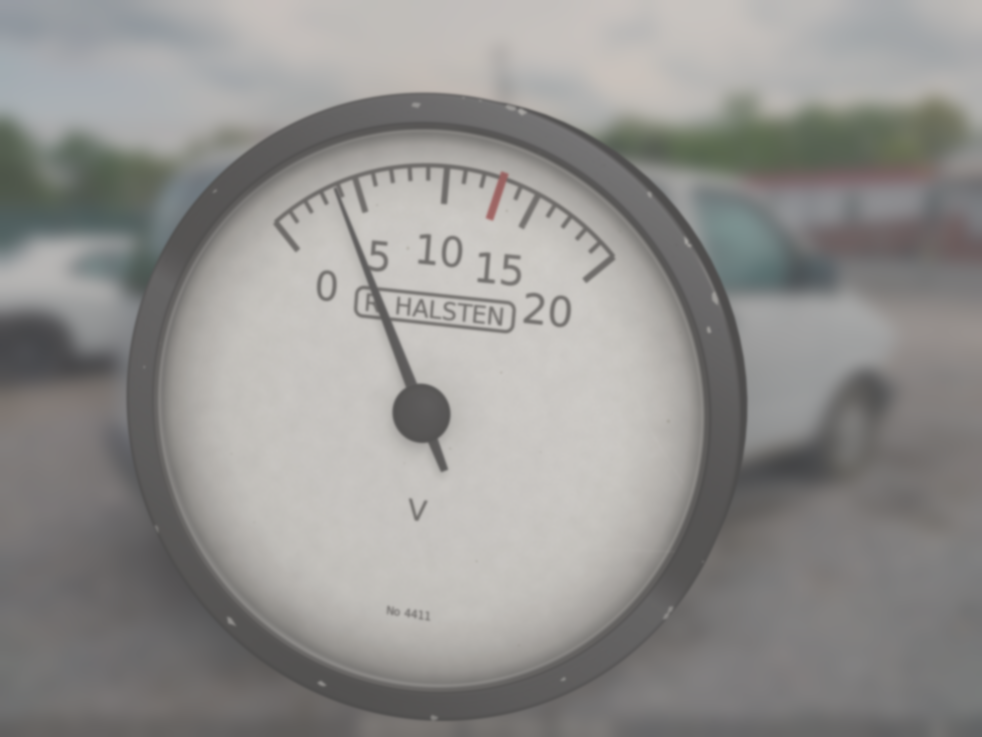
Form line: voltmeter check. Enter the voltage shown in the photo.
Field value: 4 V
